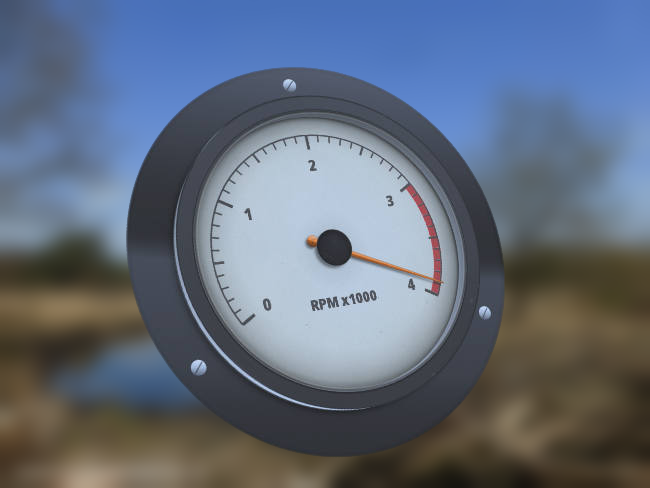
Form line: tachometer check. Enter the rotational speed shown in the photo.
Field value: 3900 rpm
